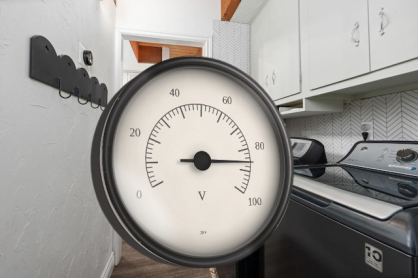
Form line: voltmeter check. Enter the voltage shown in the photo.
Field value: 86 V
